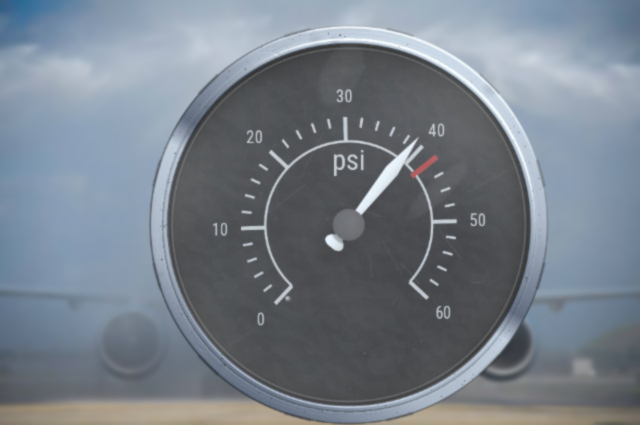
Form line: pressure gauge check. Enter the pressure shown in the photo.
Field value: 39 psi
